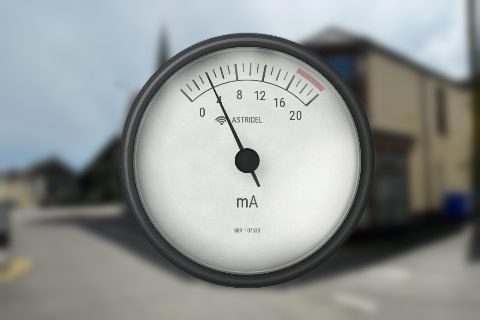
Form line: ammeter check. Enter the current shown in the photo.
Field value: 4 mA
